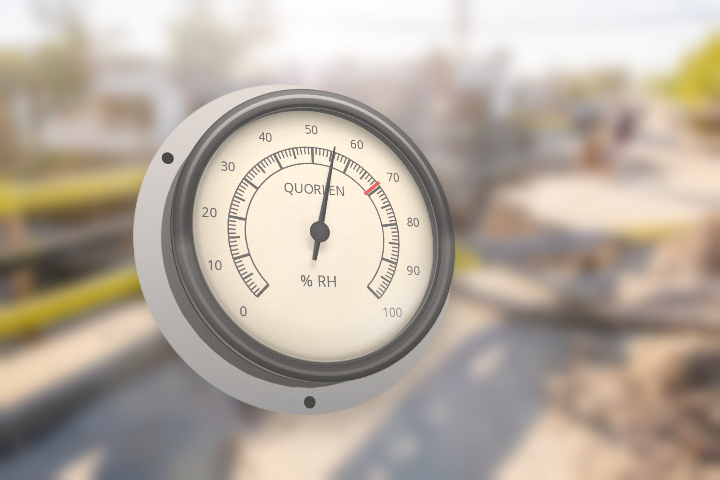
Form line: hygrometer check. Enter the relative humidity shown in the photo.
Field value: 55 %
